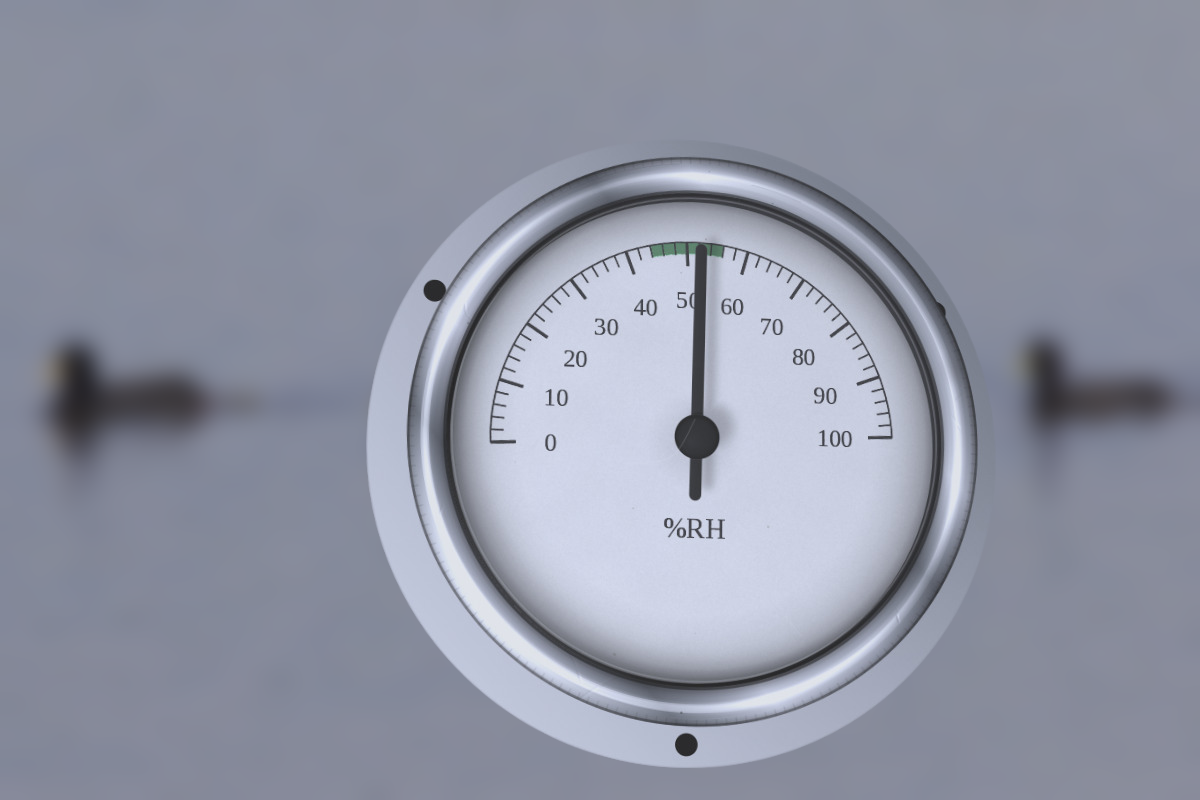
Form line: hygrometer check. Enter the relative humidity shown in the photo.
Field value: 52 %
